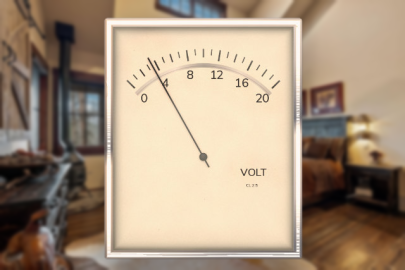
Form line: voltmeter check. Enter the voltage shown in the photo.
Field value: 3.5 V
